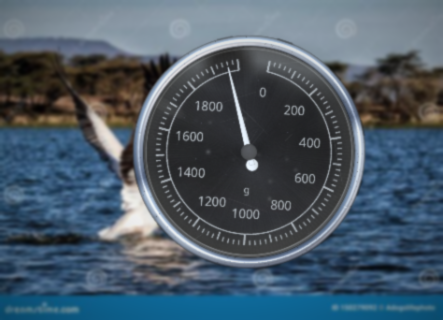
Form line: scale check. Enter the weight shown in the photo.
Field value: 1960 g
